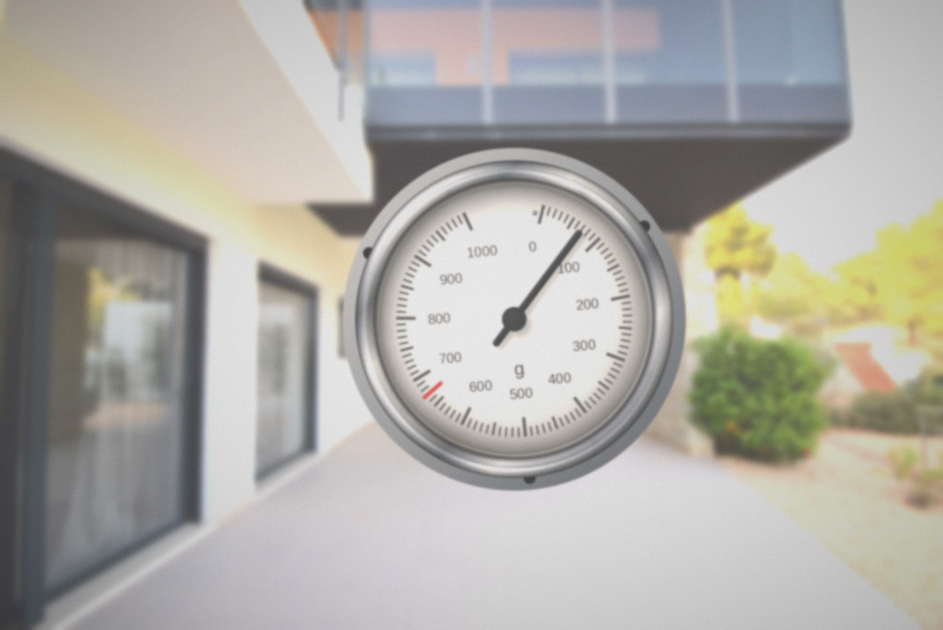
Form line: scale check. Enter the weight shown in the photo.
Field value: 70 g
